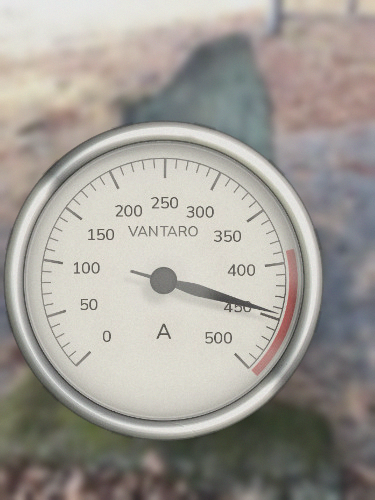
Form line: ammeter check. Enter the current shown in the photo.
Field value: 445 A
